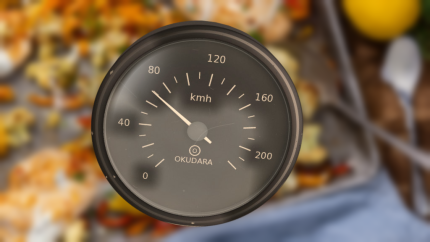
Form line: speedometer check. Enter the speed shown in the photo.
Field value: 70 km/h
